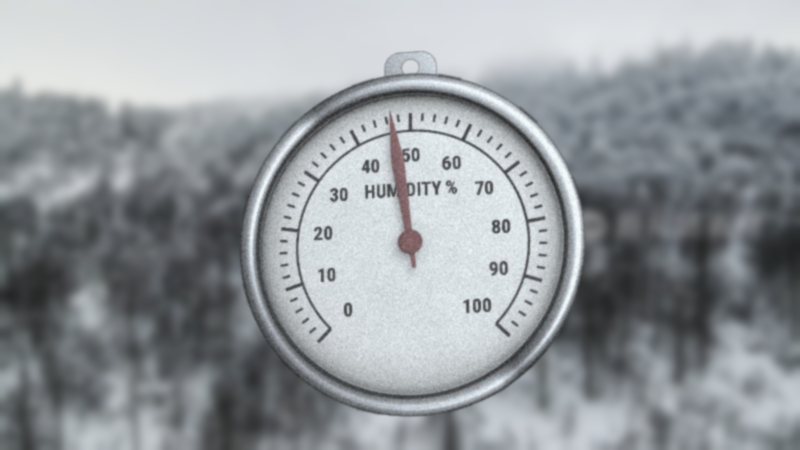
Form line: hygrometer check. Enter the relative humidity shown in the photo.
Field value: 47 %
